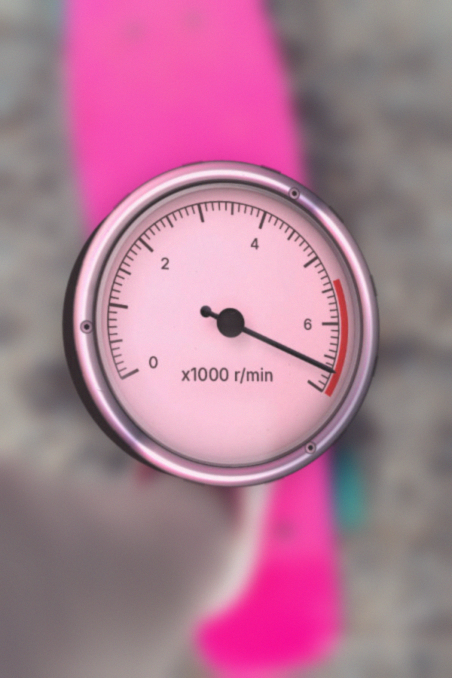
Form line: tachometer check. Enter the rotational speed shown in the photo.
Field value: 6700 rpm
